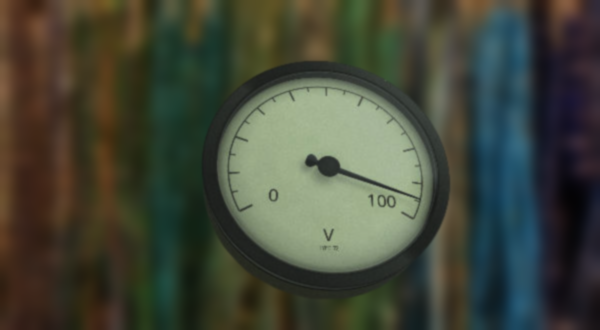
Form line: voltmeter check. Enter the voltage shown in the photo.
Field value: 95 V
